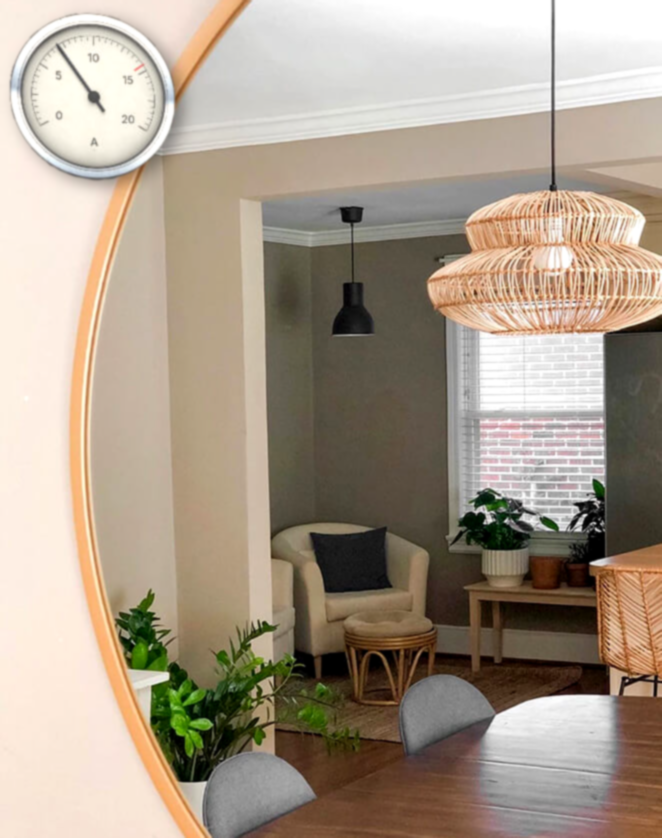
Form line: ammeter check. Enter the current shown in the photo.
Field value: 7 A
